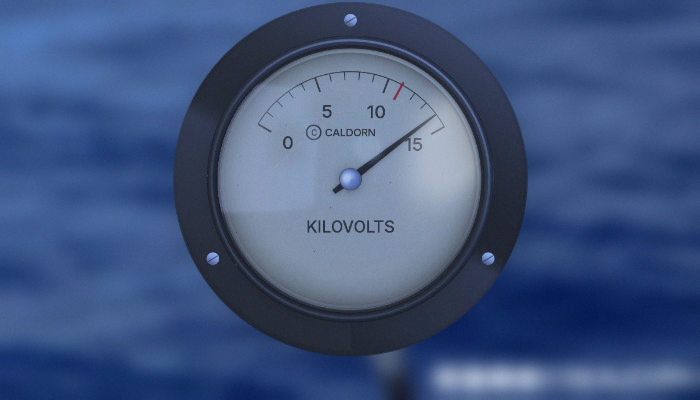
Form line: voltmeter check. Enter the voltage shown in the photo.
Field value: 14 kV
